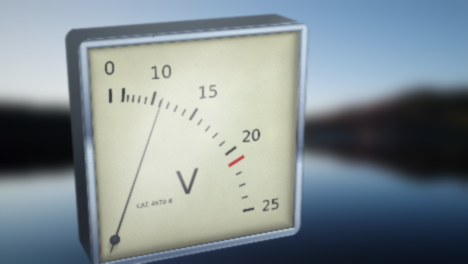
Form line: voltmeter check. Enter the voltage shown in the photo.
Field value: 11 V
